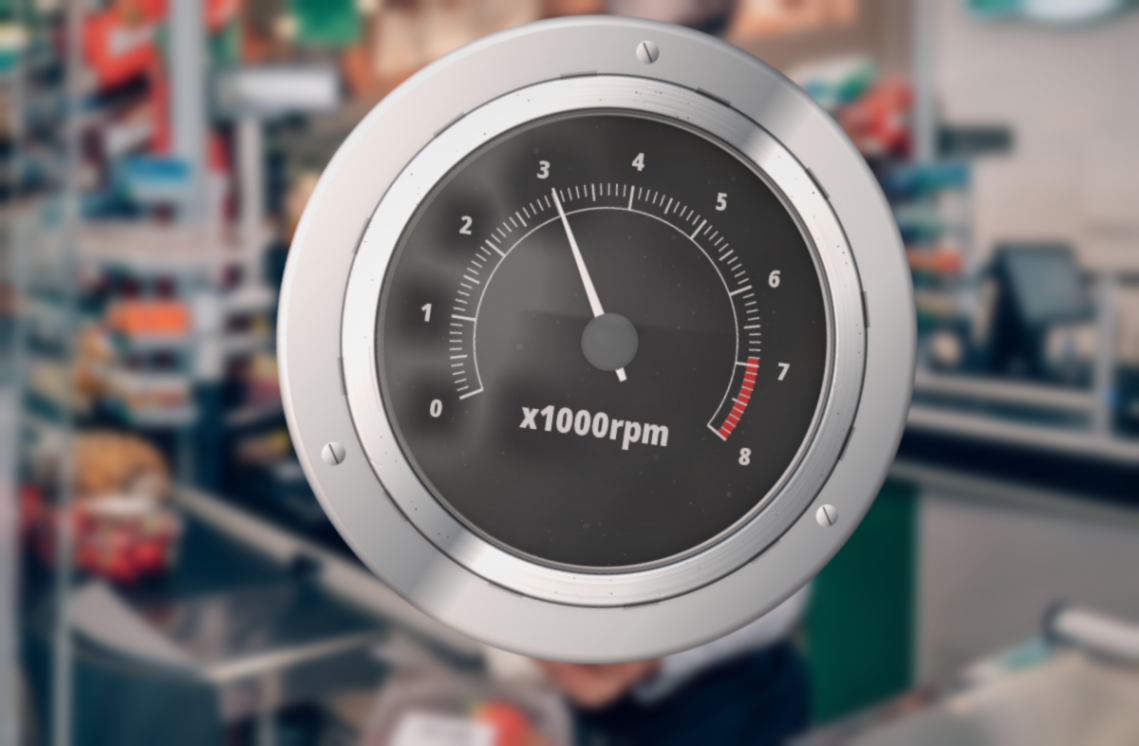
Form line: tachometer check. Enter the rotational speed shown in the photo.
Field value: 3000 rpm
